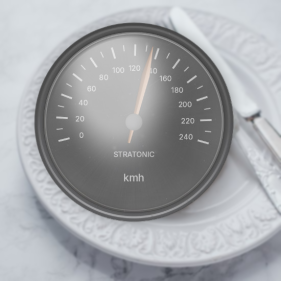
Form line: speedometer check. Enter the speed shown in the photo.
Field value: 135 km/h
